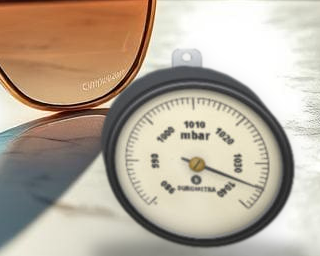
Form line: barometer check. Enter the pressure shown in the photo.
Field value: 1035 mbar
